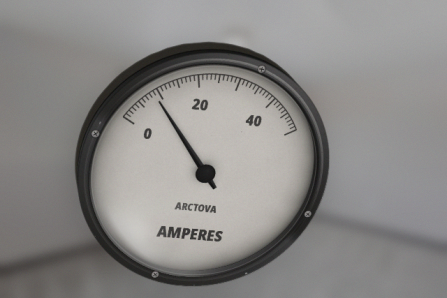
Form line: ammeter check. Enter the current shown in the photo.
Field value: 9 A
